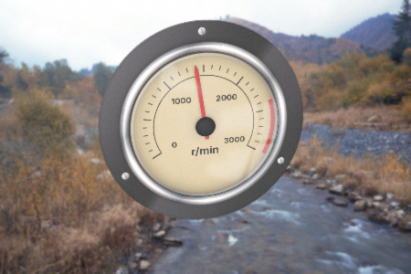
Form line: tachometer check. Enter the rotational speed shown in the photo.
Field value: 1400 rpm
